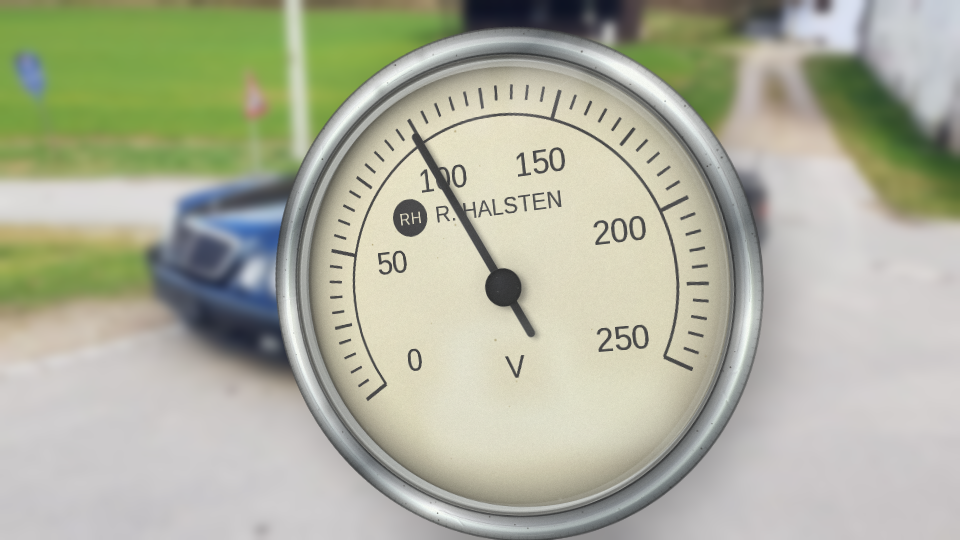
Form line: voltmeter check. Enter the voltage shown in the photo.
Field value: 100 V
